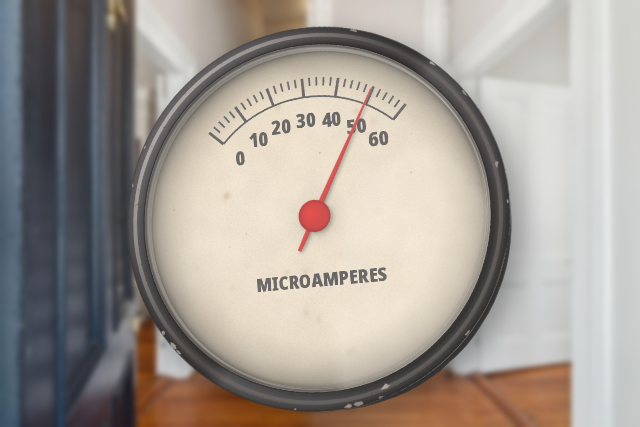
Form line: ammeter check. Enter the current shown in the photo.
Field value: 50 µA
